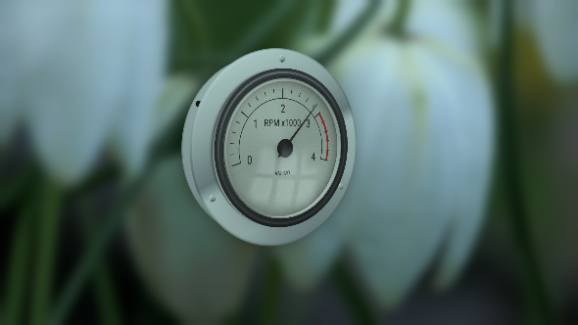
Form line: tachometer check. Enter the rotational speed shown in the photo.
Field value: 2800 rpm
